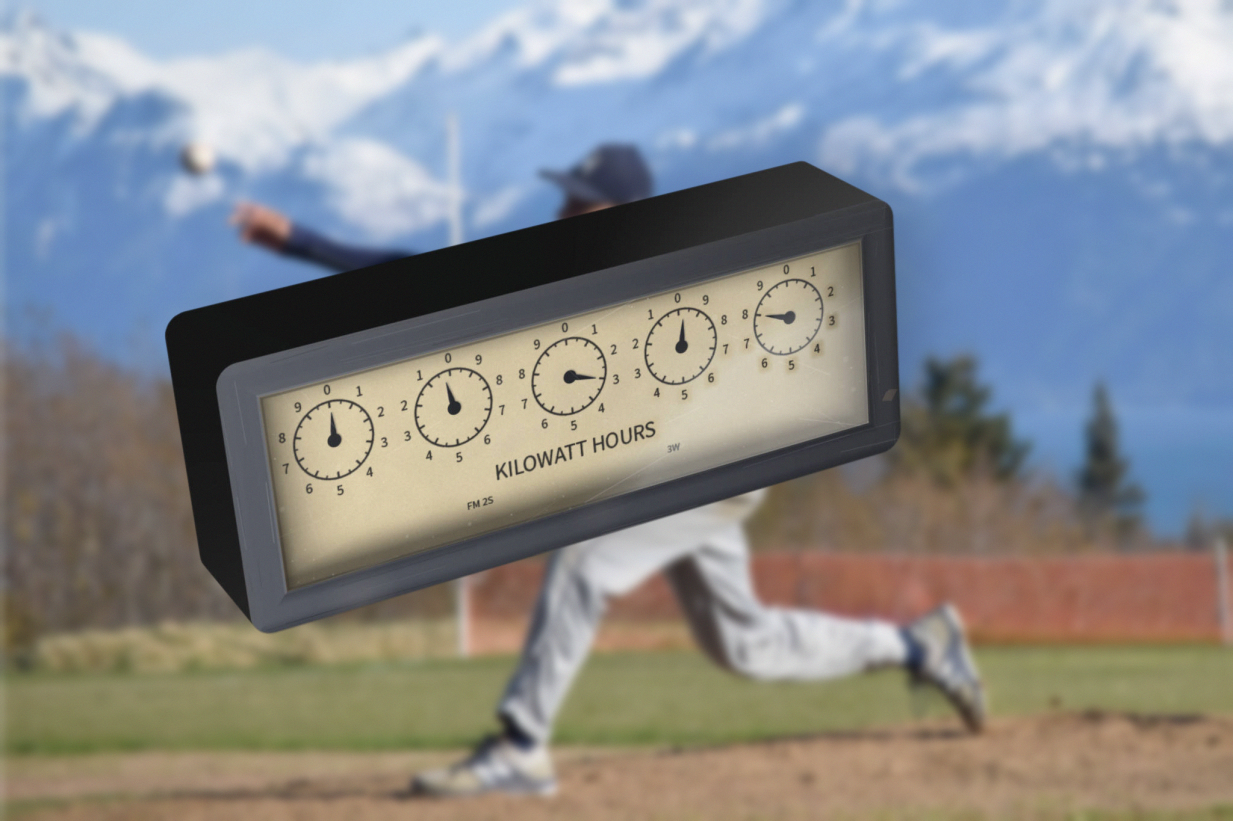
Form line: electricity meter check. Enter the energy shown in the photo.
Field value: 298 kWh
